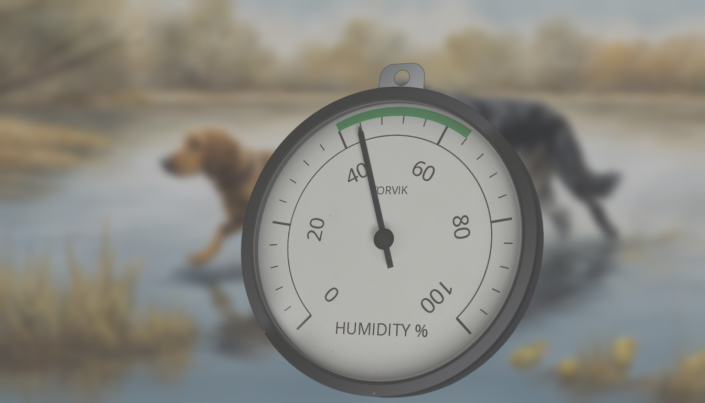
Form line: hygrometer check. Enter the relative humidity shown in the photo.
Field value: 44 %
